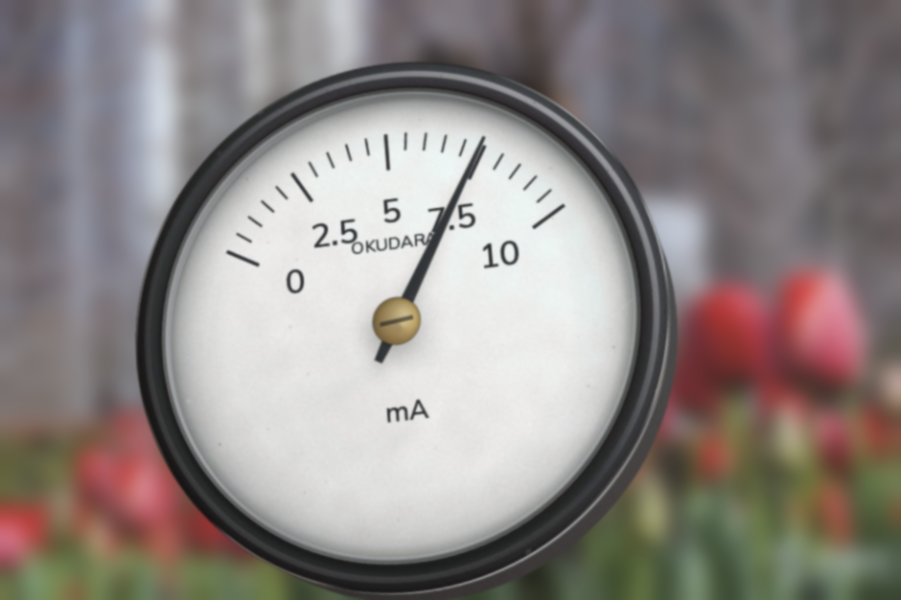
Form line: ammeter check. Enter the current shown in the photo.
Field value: 7.5 mA
